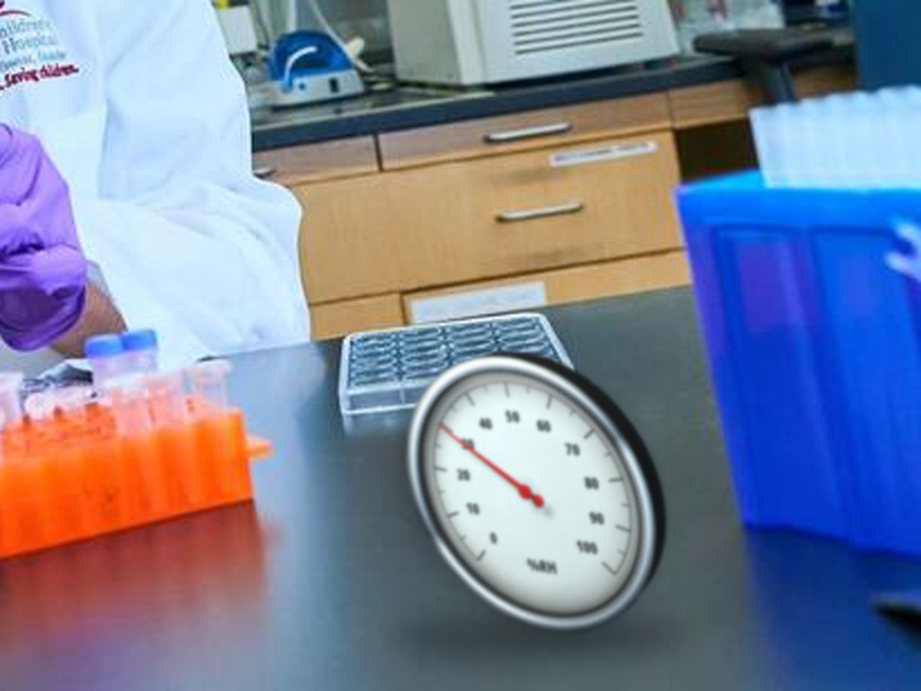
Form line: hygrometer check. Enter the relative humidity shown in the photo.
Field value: 30 %
